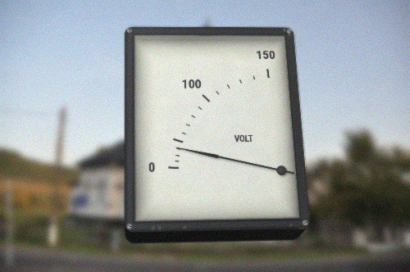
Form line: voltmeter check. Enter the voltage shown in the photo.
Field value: 40 V
